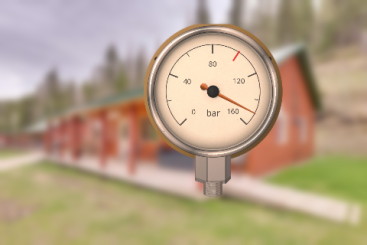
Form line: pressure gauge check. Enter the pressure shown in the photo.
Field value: 150 bar
